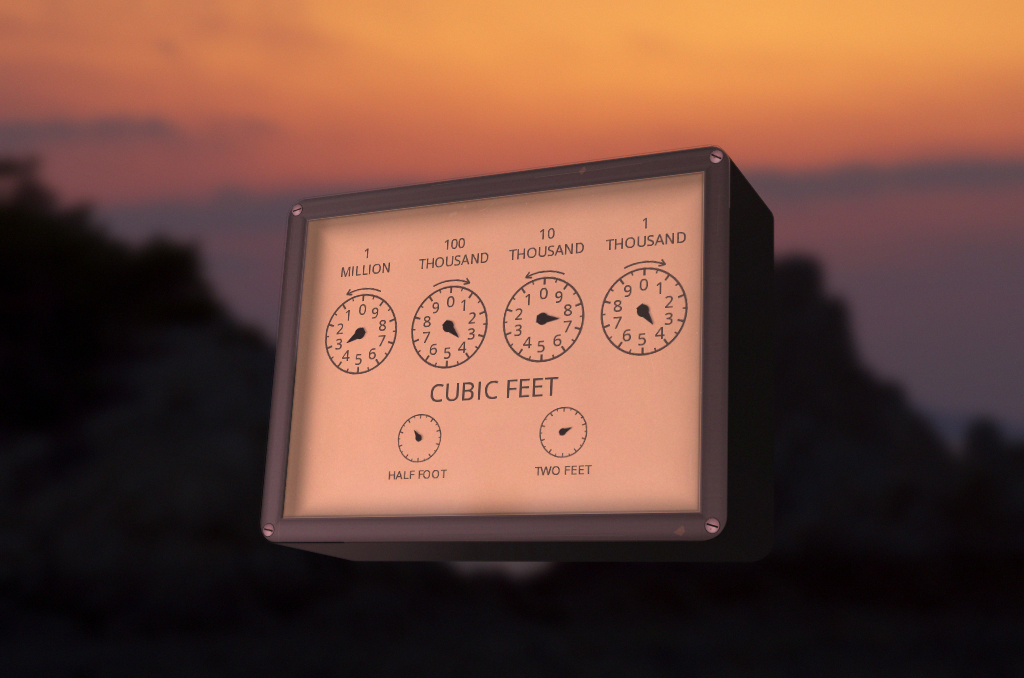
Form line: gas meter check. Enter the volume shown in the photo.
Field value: 337400 ft³
